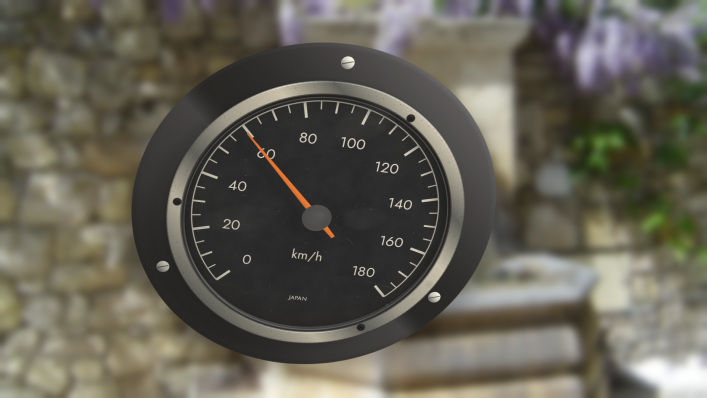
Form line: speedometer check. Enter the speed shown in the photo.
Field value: 60 km/h
